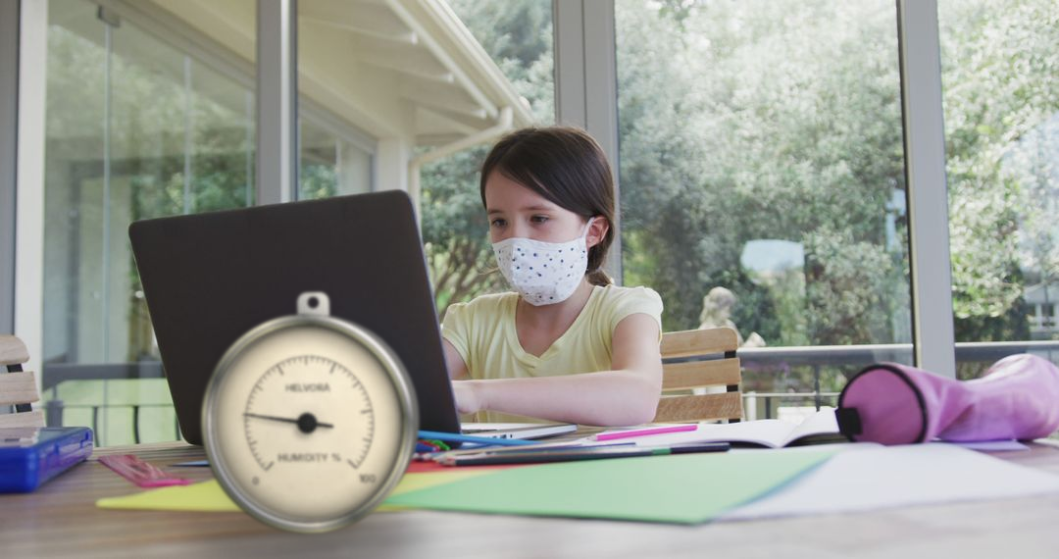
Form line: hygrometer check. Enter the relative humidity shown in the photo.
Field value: 20 %
